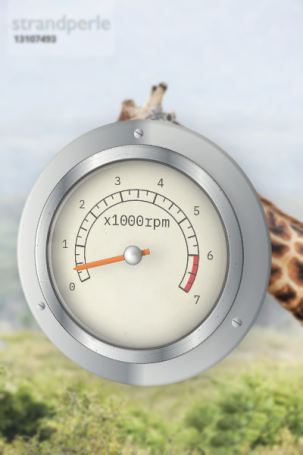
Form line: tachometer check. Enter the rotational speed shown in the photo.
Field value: 375 rpm
